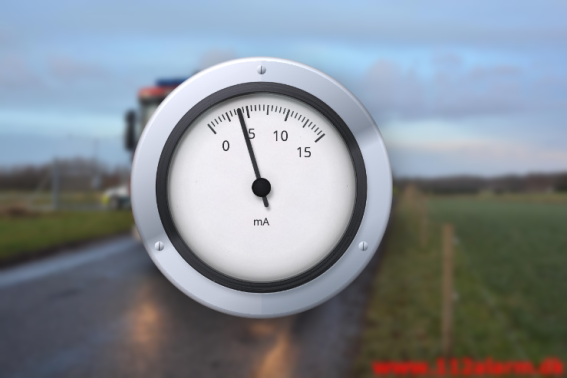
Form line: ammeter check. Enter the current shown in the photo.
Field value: 4 mA
